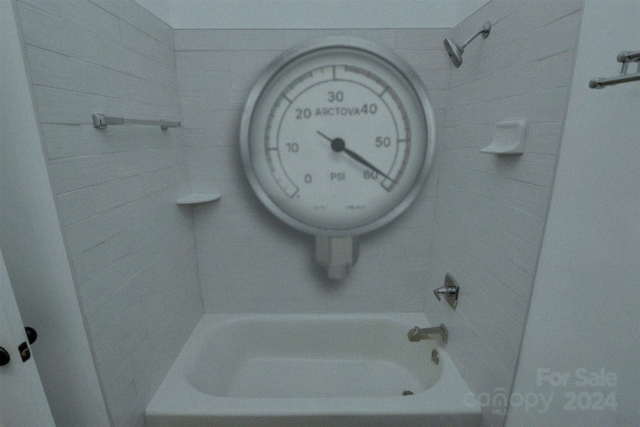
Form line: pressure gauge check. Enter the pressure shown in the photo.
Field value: 58 psi
